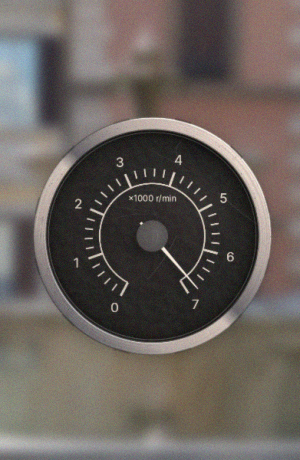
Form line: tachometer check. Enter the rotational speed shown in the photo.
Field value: 6800 rpm
